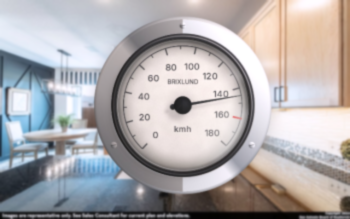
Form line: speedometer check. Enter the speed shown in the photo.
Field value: 145 km/h
